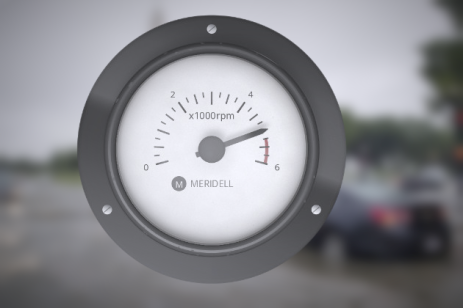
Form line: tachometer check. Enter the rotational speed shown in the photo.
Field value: 5000 rpm
